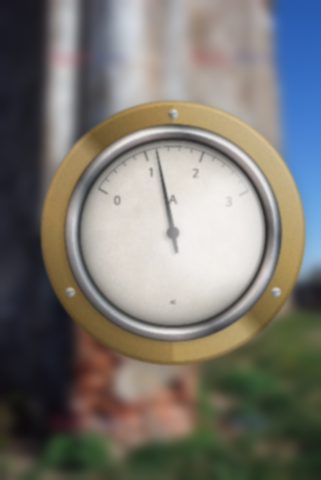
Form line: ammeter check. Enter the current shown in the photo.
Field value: 1.2 A
